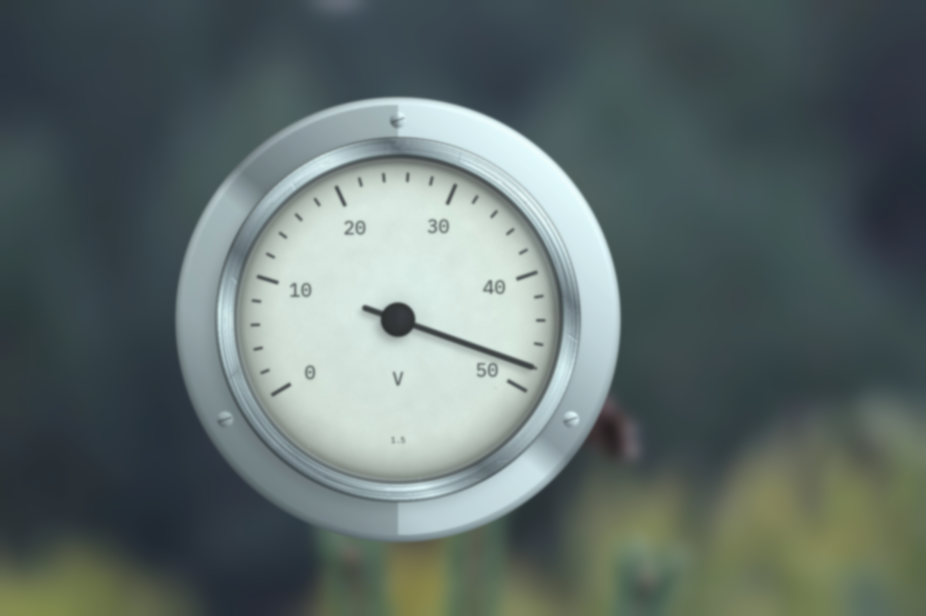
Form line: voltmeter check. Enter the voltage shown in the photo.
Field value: 48 V
